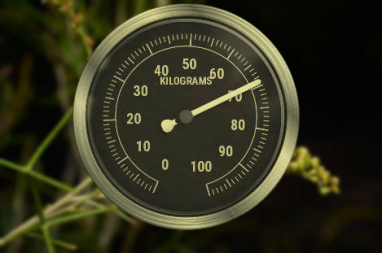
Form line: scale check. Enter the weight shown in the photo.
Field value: 69 kg
